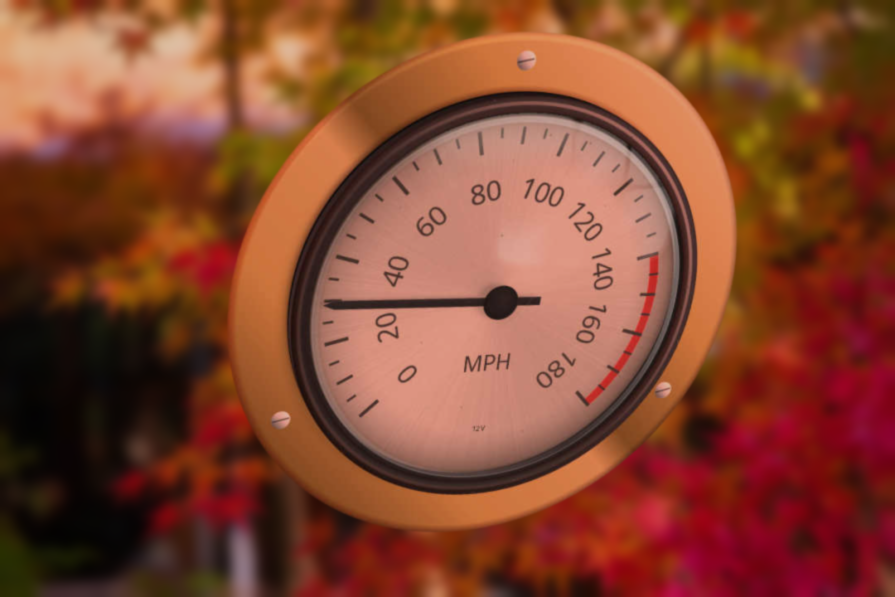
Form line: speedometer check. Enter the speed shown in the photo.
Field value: 30 mph
